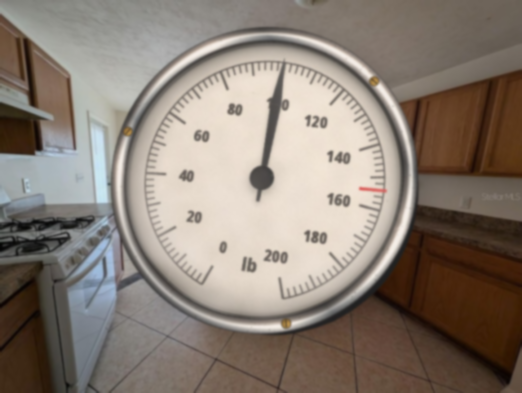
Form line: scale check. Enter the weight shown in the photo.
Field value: 100 lb
